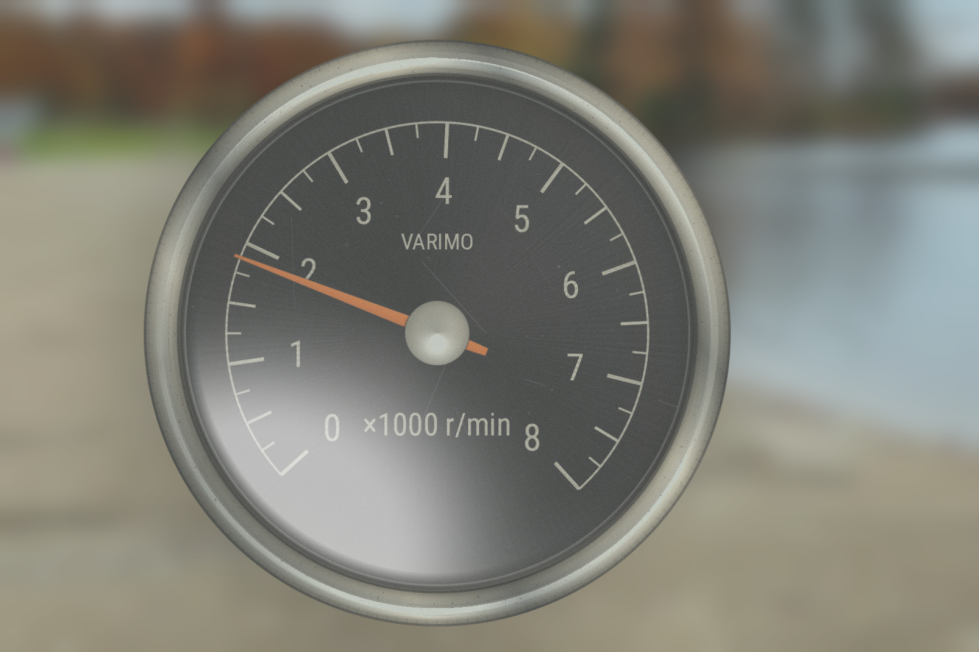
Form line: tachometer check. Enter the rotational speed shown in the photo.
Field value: 1875 rpm
